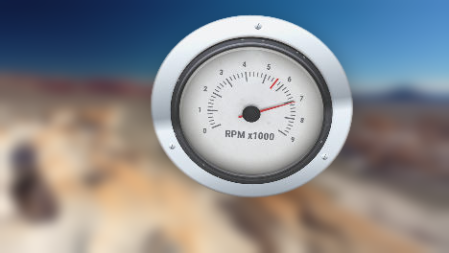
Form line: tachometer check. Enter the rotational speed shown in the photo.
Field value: 7000 rpm
